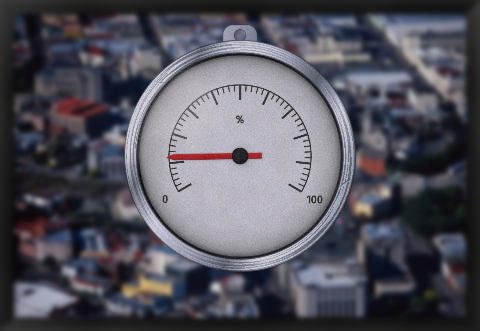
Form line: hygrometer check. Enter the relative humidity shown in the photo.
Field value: 12 %
